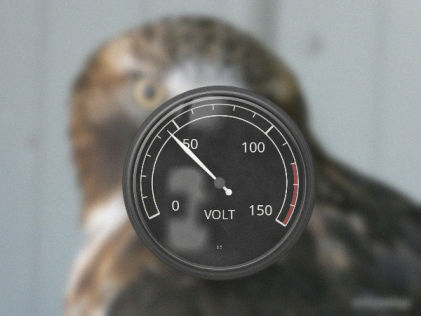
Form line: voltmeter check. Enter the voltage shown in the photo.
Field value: 45 V
